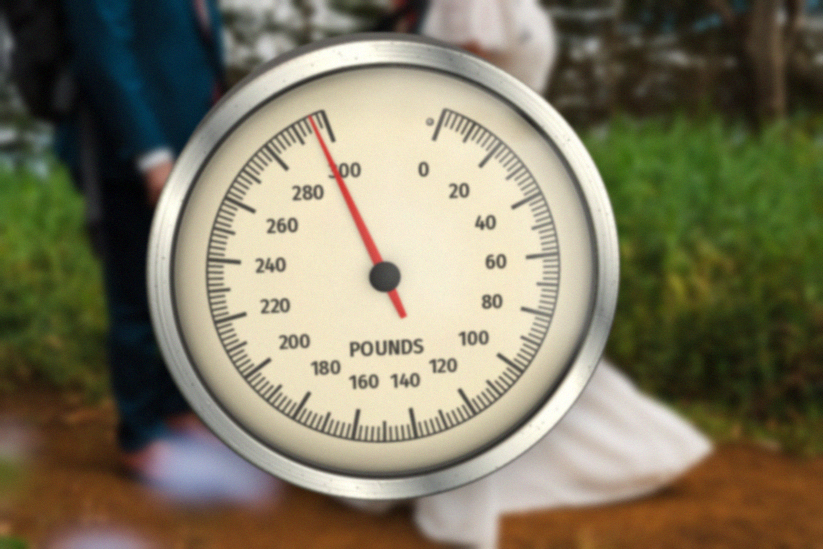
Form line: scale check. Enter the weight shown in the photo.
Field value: 296 lb
